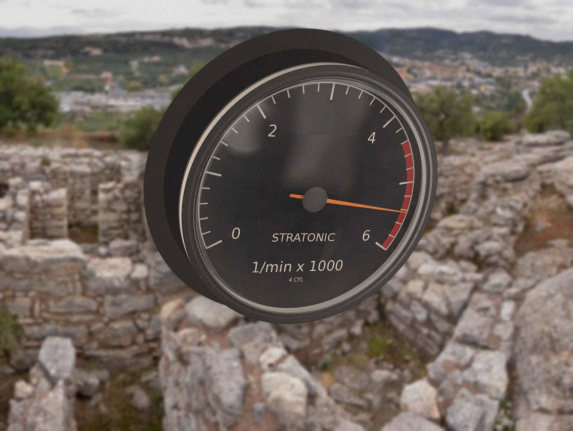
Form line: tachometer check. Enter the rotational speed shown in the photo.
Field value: 5400 rpm
